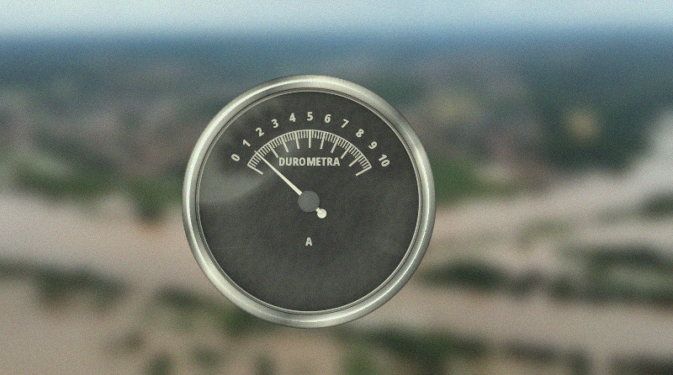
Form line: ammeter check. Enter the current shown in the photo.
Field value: 1 A
